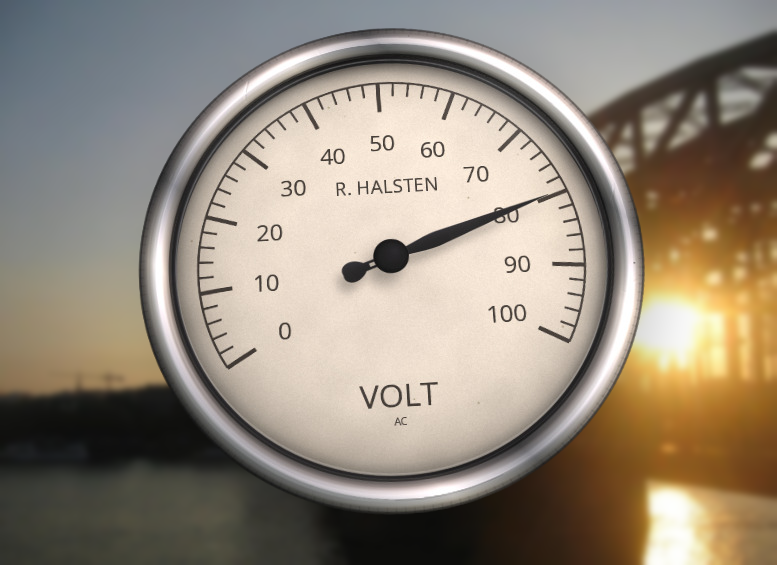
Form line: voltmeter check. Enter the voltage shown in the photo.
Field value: 80 V
